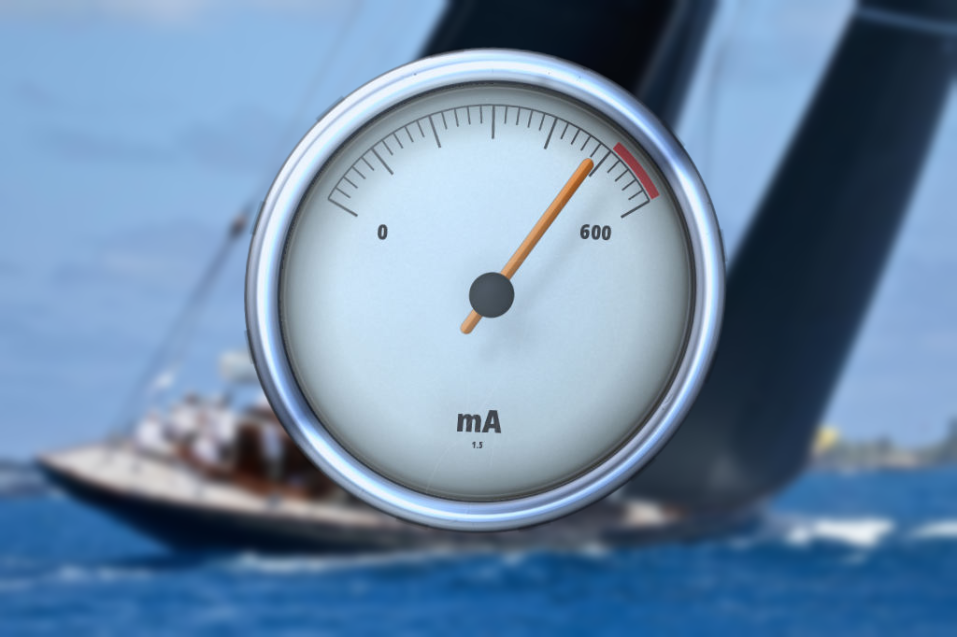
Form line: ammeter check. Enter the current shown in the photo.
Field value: 480 mA
